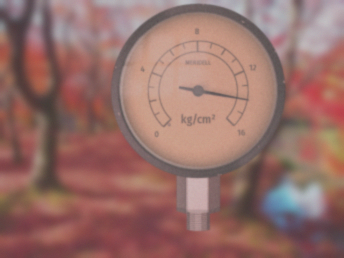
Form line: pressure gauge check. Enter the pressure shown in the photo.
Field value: 14 kg/cm²
